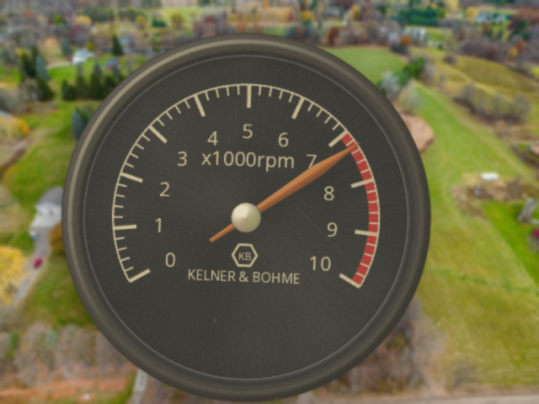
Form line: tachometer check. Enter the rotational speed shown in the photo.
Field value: 7300 rpm
